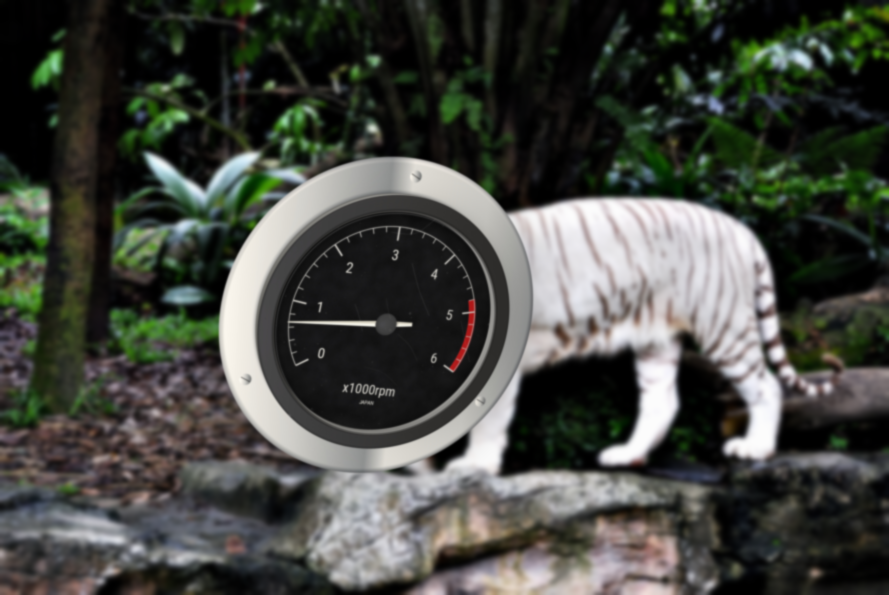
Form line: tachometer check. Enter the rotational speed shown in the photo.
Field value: 700 rpm
